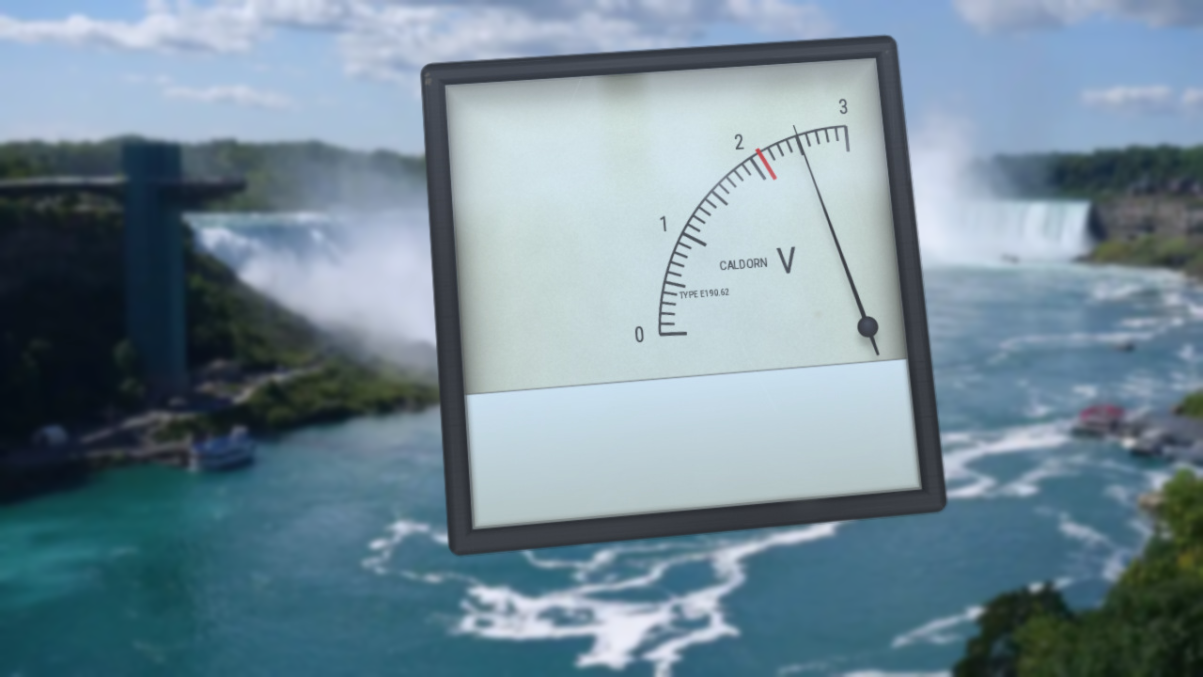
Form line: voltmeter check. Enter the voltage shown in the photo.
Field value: 2.5 V
